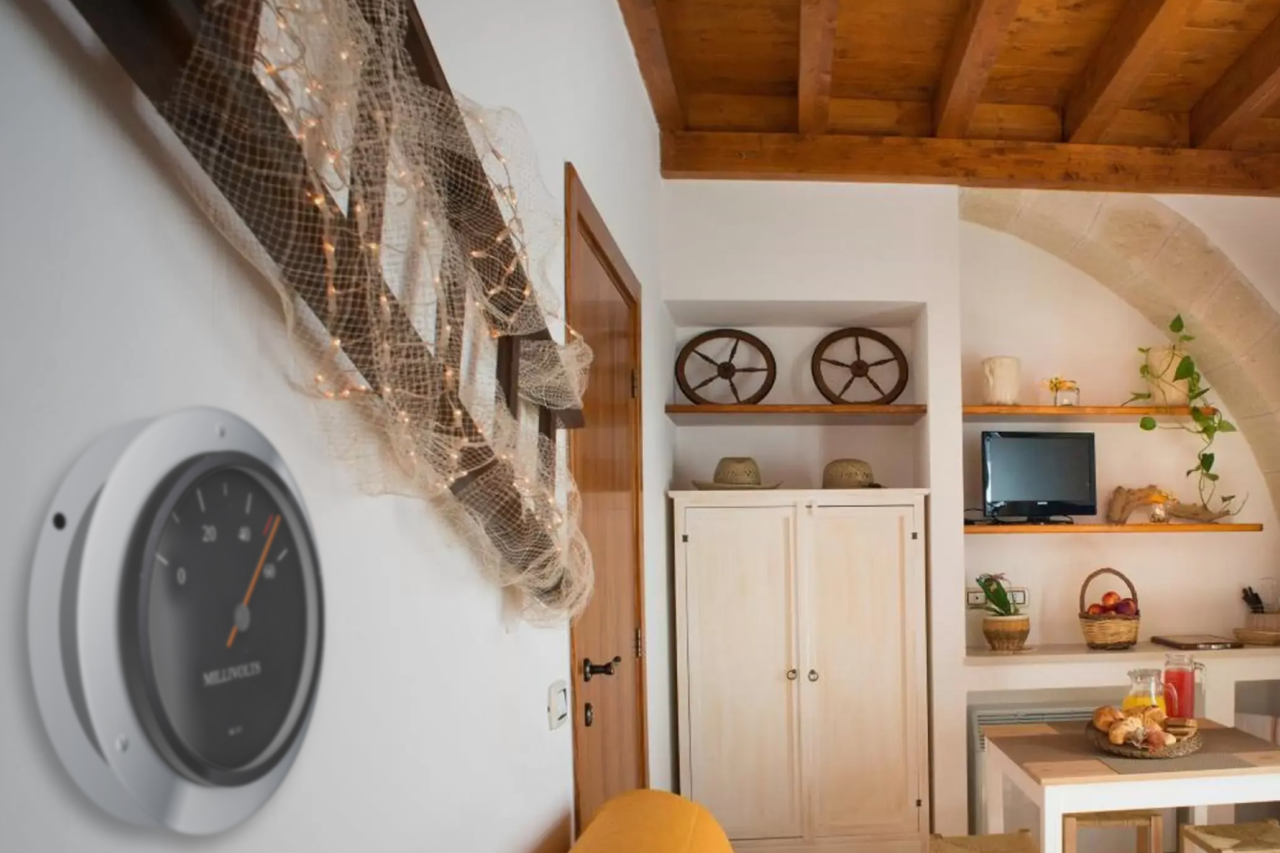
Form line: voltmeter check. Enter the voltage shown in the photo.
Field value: 50 mV
